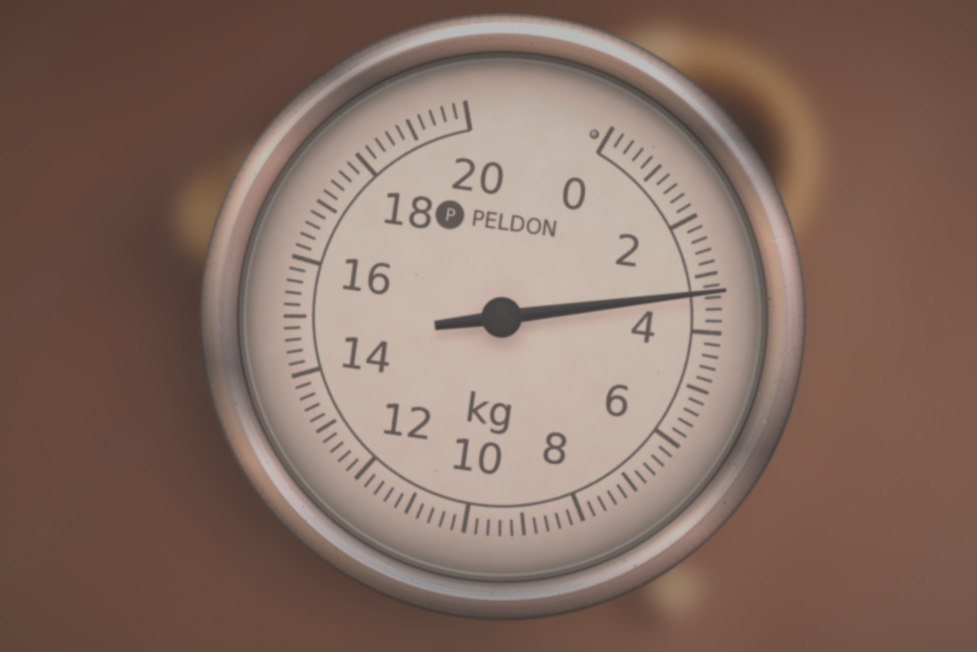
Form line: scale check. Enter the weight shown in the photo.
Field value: 3.3 kg
